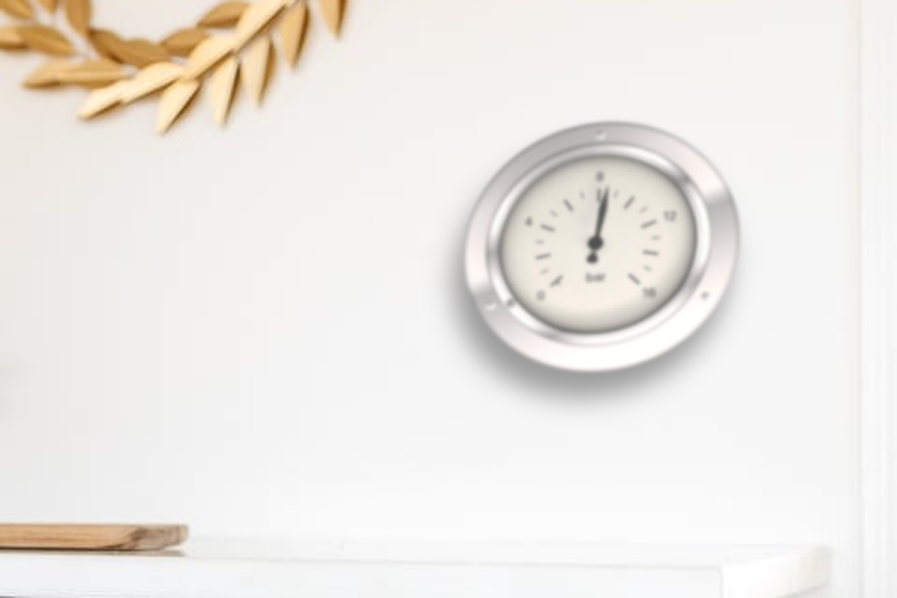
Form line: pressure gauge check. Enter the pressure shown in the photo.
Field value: 8.5 bar
